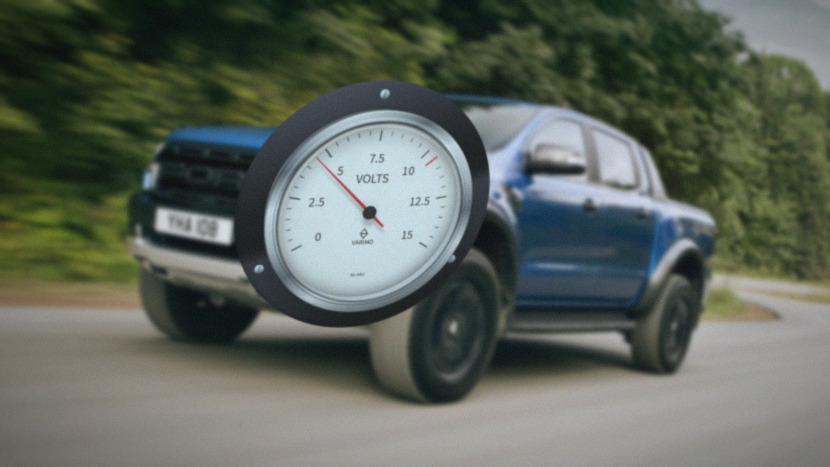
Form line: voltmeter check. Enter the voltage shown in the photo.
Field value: 4.5 V
